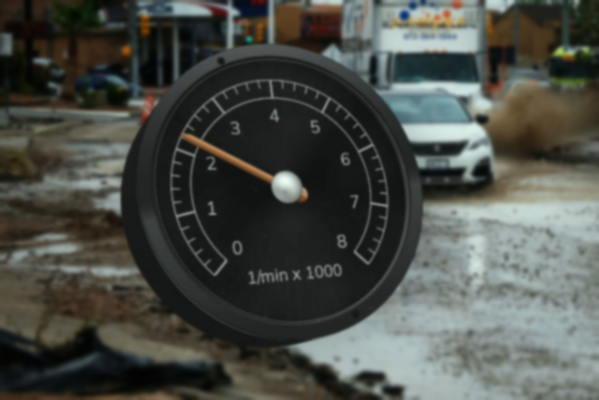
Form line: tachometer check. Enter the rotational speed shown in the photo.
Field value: 2200 rpm
